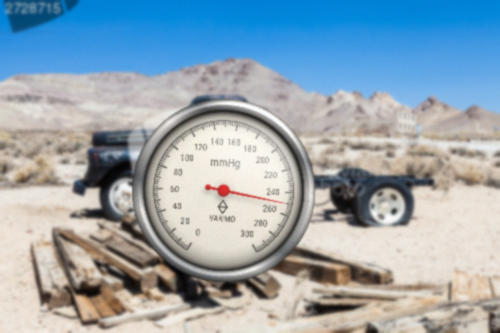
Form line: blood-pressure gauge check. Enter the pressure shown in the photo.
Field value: 250 mmHg
